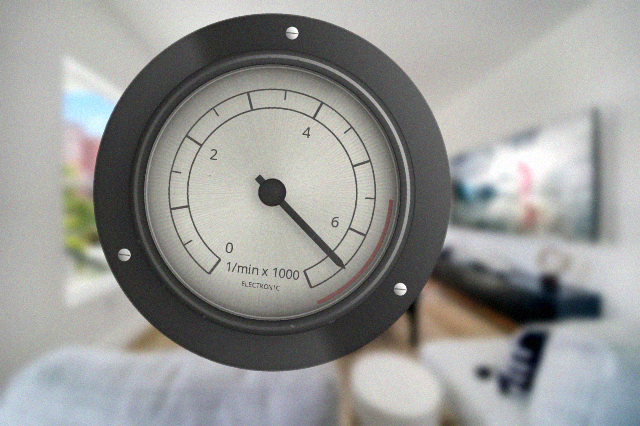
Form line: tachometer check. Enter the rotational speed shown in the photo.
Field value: 6500 rpm
